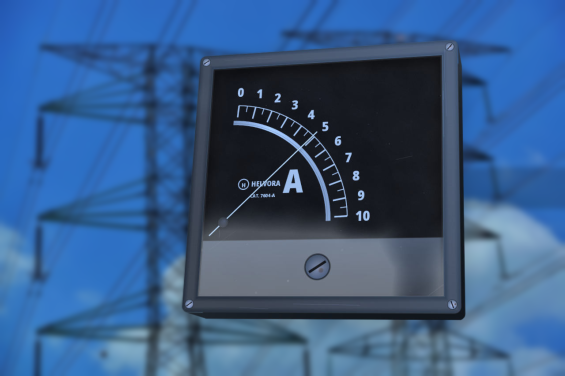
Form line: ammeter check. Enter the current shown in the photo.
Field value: 5 A
